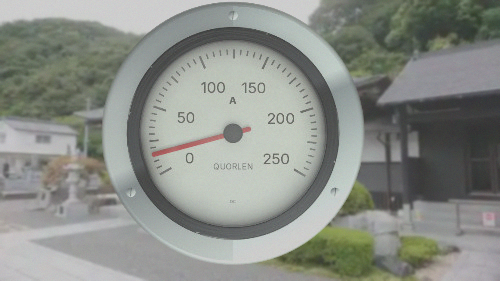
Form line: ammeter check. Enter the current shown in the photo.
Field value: 15 A
